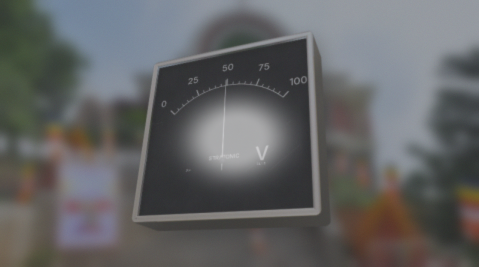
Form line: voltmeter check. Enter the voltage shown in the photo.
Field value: 50 V
